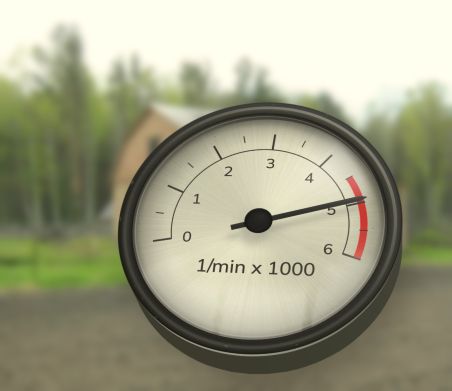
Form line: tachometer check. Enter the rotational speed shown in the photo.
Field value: 5000 rpm
